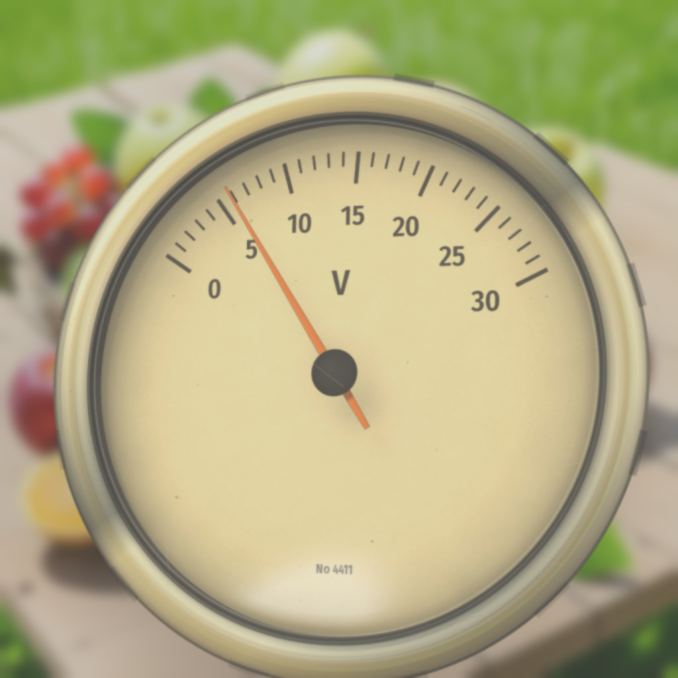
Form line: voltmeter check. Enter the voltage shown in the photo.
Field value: 6 V
